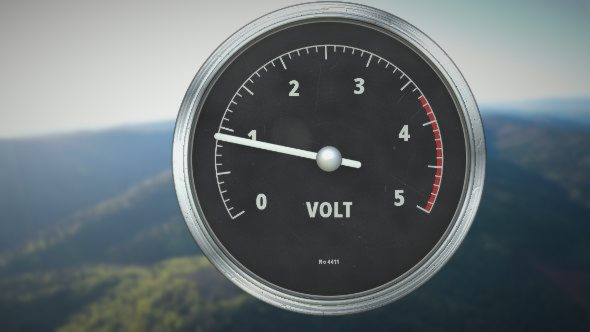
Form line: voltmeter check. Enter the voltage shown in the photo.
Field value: 0.9 V
